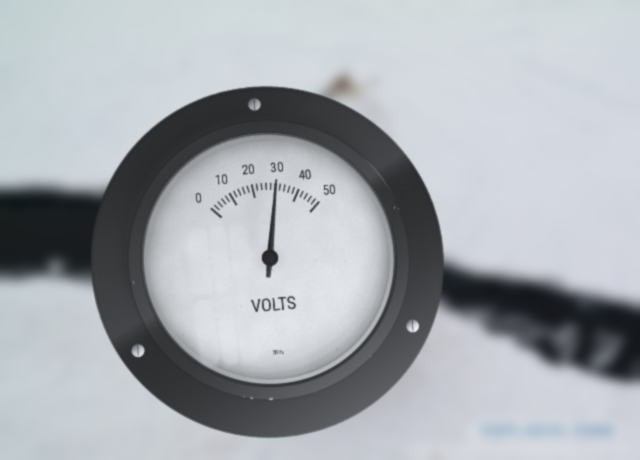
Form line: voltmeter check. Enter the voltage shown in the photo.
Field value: 30 V
